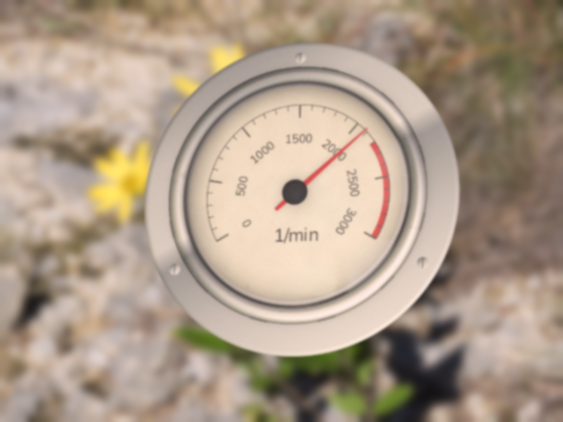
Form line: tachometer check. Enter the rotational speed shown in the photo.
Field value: 2100 rpm
